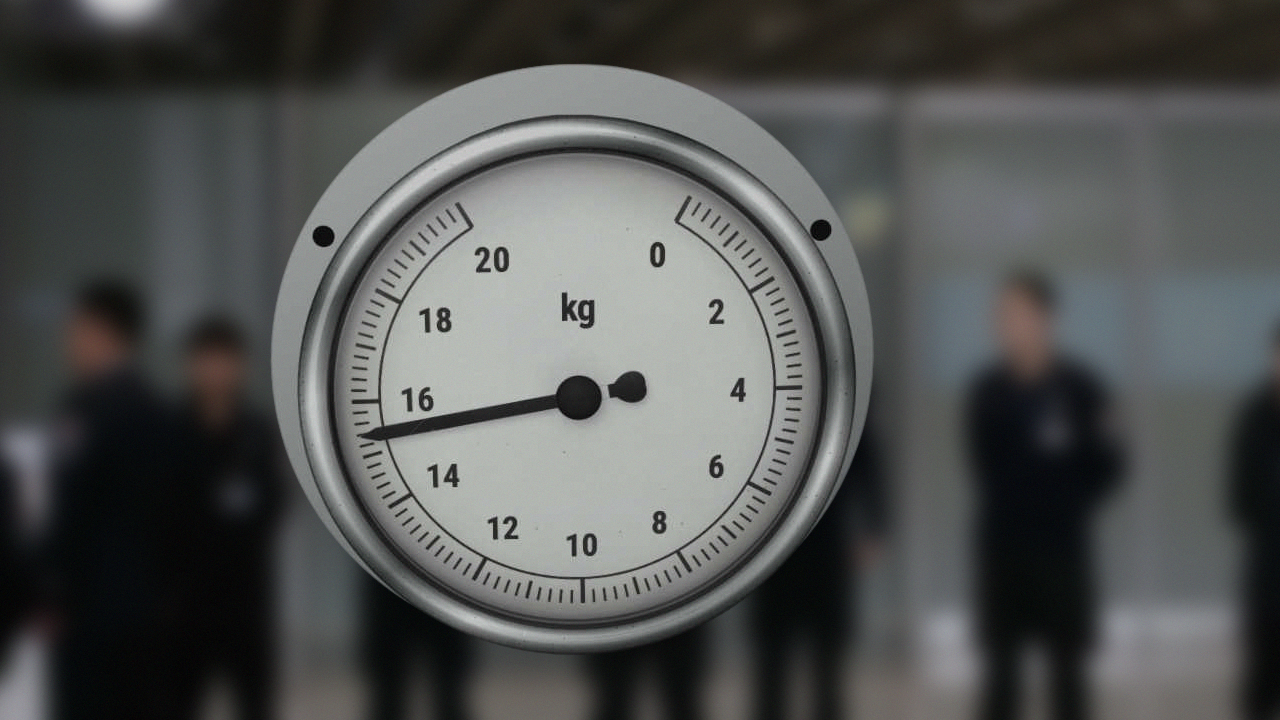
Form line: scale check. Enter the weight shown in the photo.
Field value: 15.4 kg
